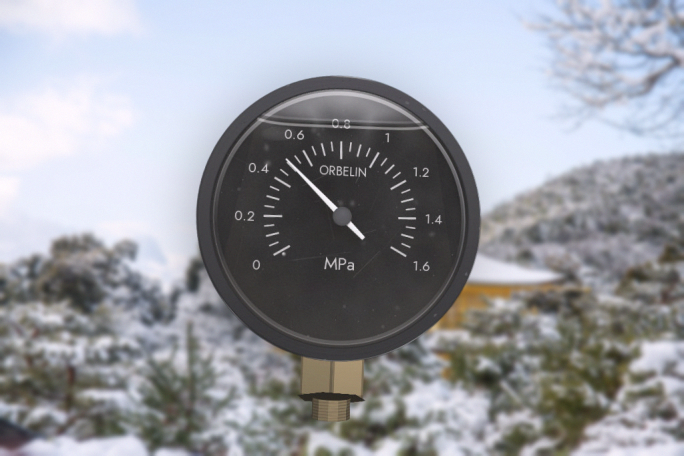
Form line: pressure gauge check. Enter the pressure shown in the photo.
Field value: 0.5 MPa
